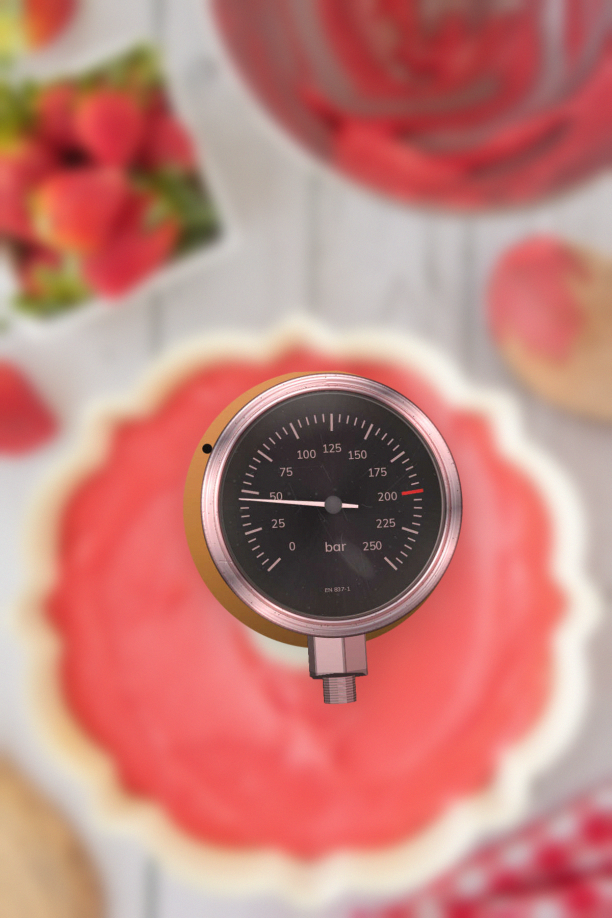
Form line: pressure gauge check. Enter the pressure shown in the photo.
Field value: 45 bar
